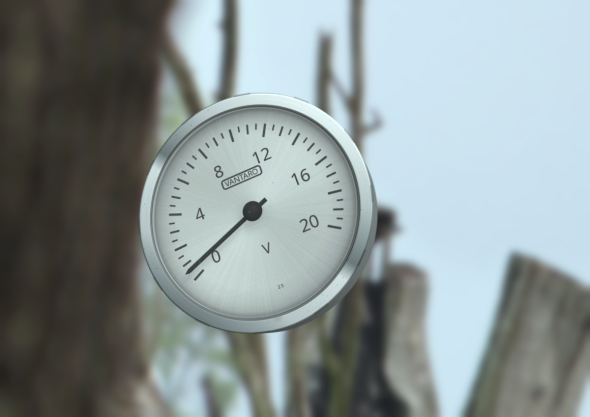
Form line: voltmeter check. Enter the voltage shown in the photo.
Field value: 0.5 V
